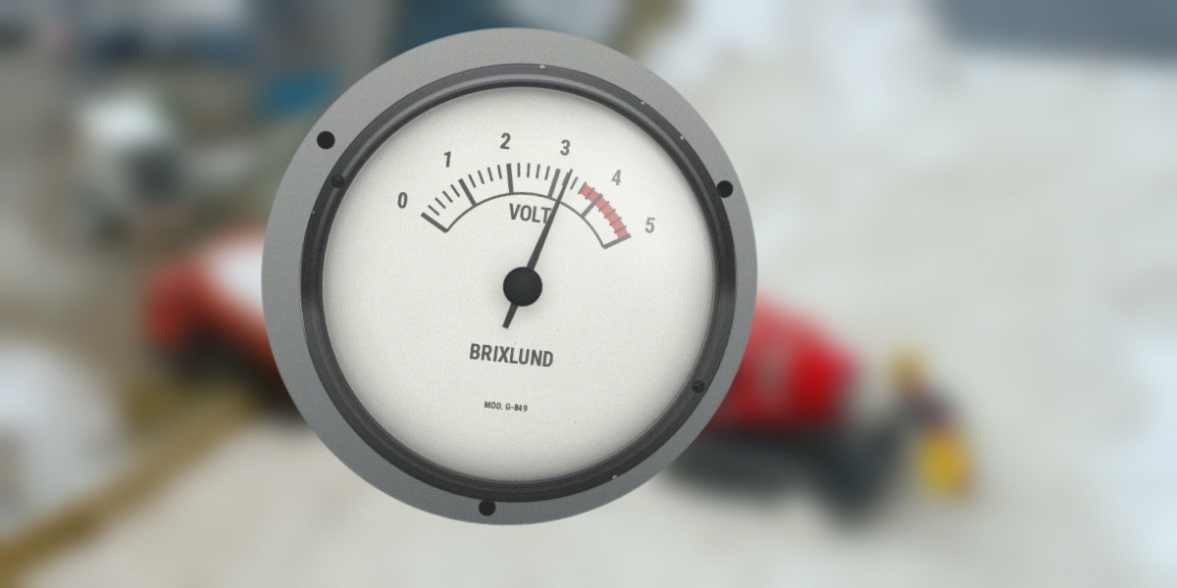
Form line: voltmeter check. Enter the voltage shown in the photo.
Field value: 3.2 V
